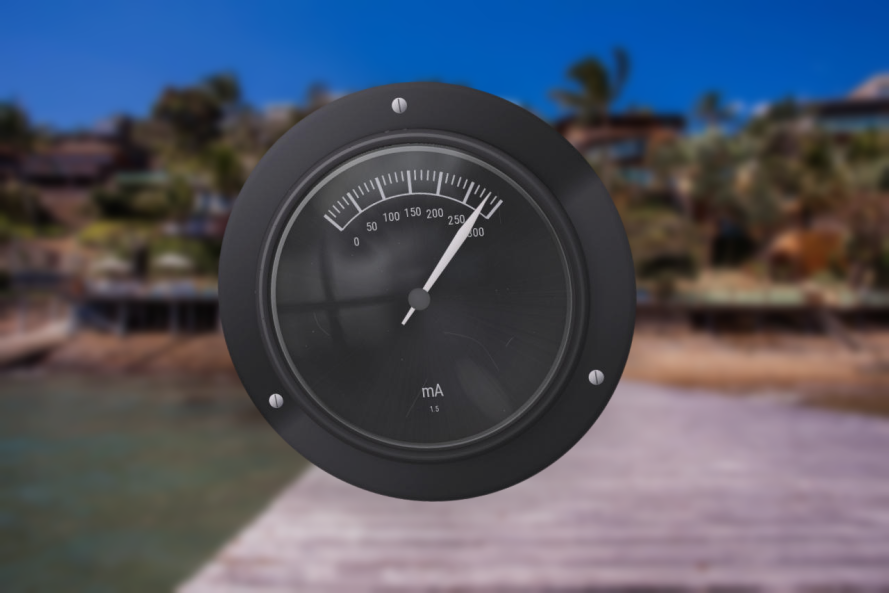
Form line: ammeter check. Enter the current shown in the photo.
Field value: 280 mA
